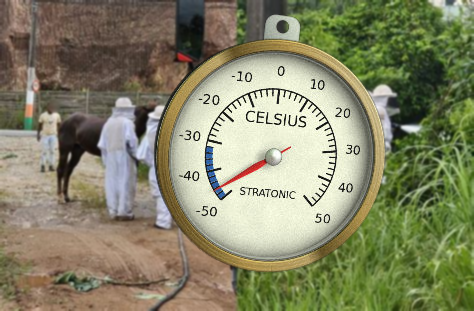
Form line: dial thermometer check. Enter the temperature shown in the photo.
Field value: -46 °C
